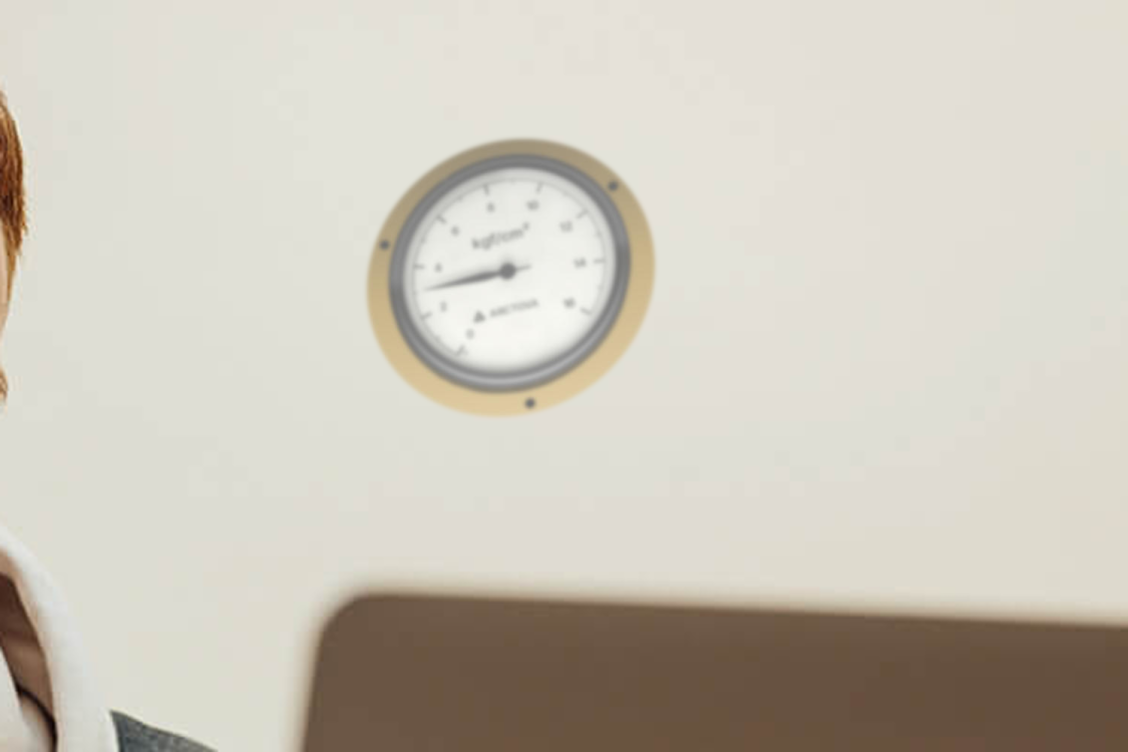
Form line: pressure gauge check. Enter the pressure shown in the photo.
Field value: 3 kg/cm²
